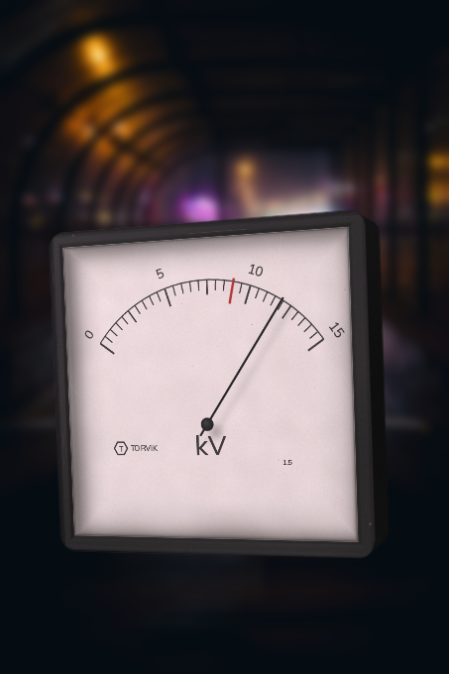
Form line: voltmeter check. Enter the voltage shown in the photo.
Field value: 12 kV
